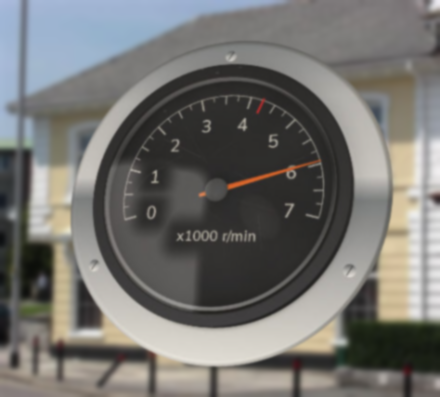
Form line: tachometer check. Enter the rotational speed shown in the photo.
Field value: 6000 rpm
